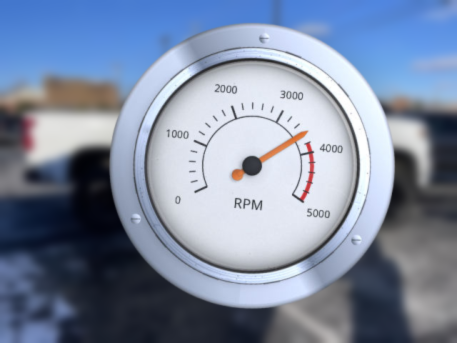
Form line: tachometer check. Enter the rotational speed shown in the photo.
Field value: 3600 rpm
